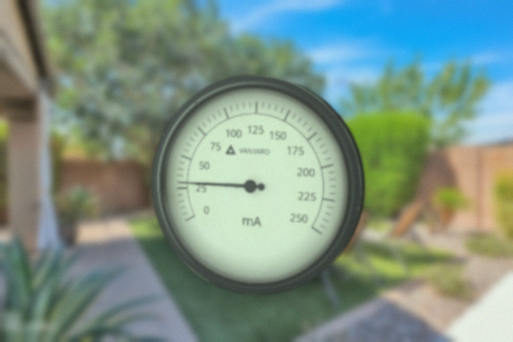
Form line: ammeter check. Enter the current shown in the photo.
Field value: 30 mA
